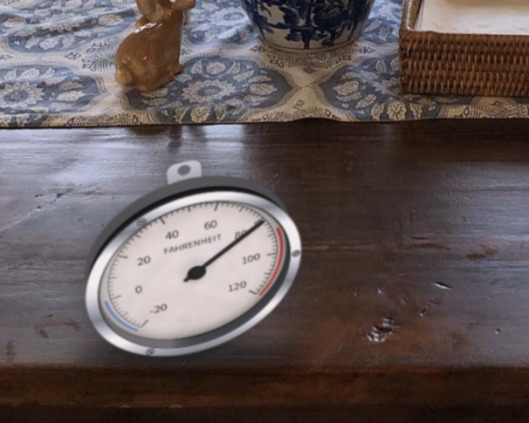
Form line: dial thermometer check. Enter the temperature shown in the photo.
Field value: 80 °F
